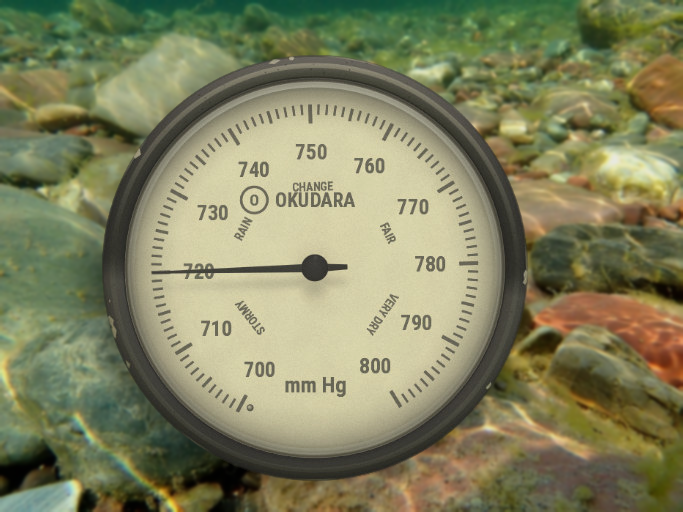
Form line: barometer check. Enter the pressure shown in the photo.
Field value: 720 mmHg
